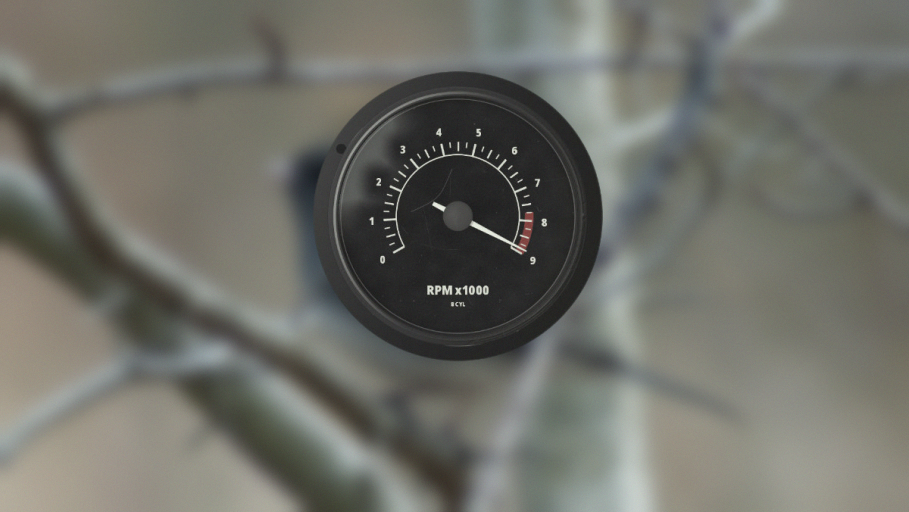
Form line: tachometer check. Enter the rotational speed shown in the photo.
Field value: 8875 rpm
